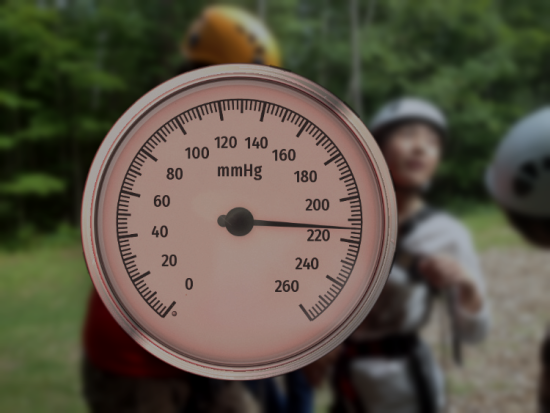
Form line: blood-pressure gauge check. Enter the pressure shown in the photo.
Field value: 214 mmHg
